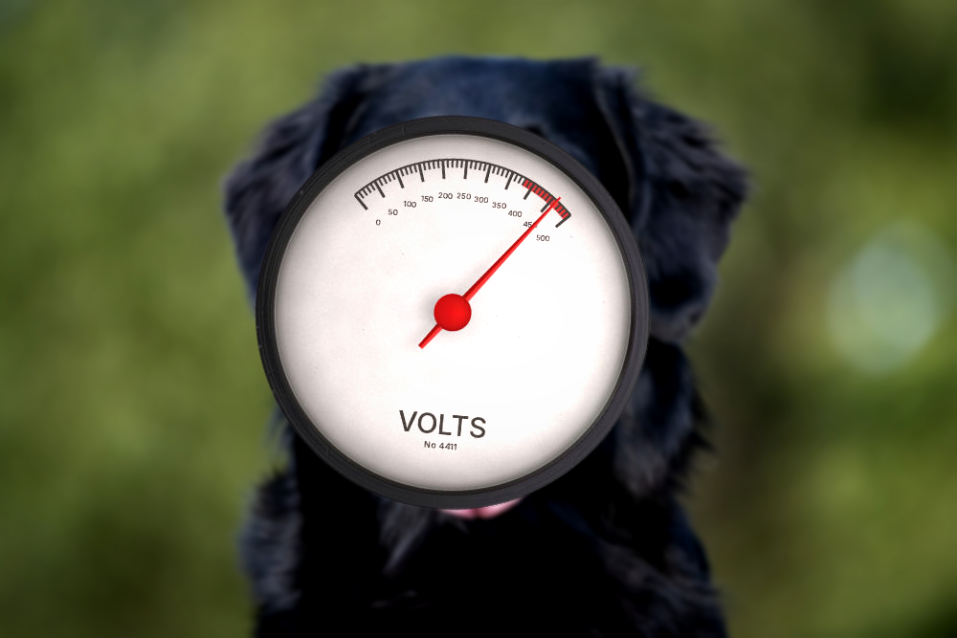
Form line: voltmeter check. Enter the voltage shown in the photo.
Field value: 460 V
